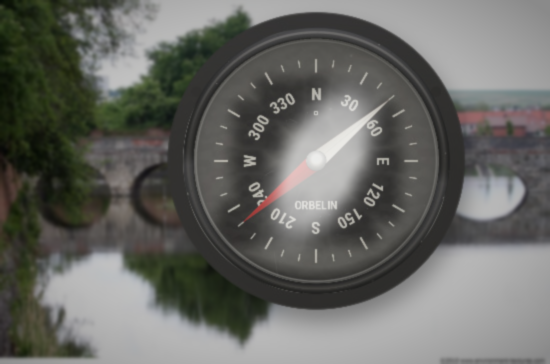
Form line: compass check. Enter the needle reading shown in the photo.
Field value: 230 °
